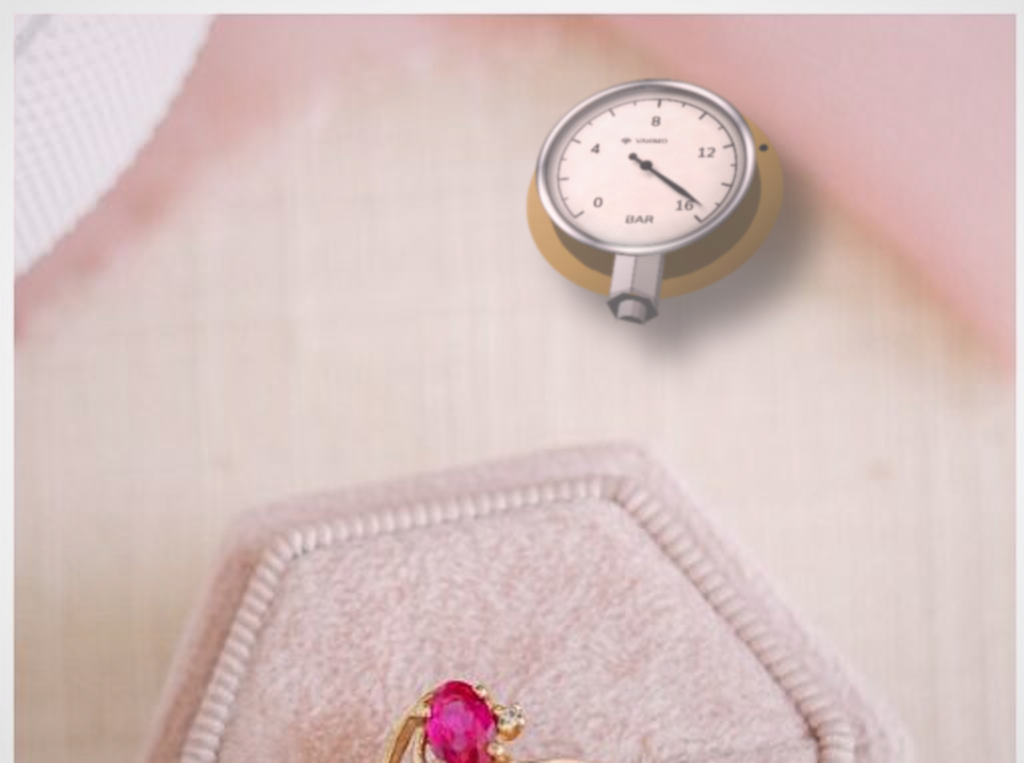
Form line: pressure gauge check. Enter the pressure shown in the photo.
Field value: 15.5 bar
